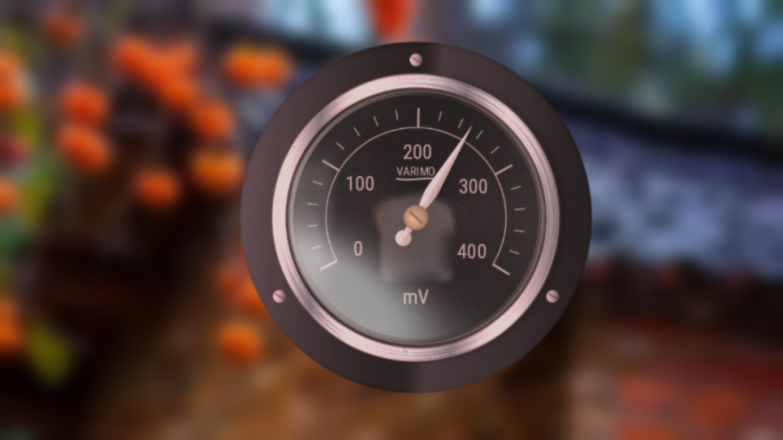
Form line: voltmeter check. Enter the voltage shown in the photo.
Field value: 250 mV
